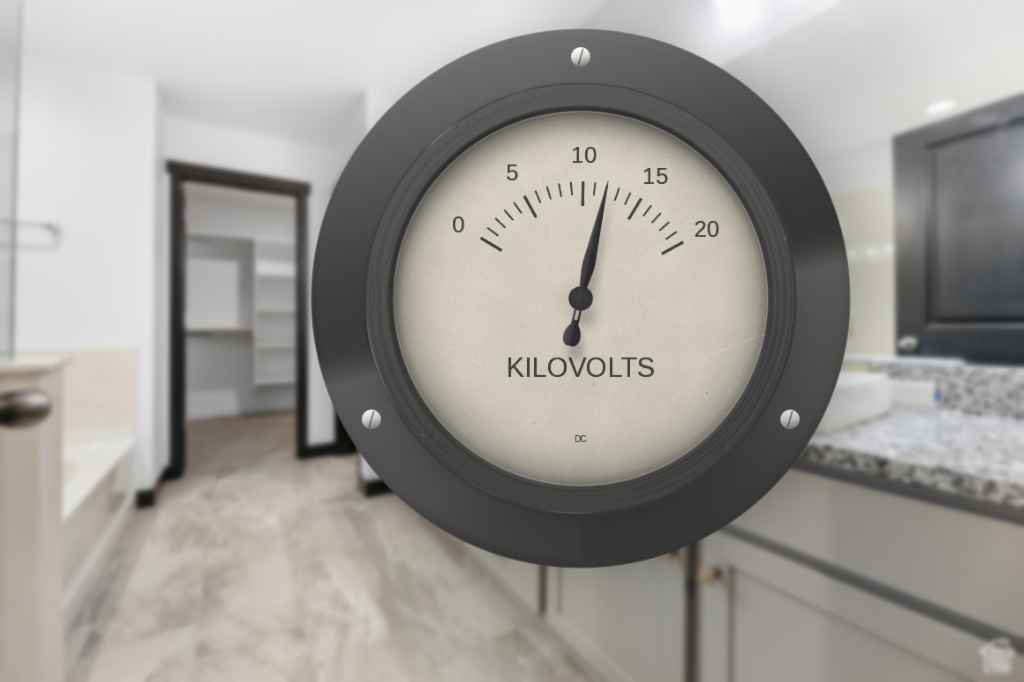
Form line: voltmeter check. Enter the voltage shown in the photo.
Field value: 12 kV
